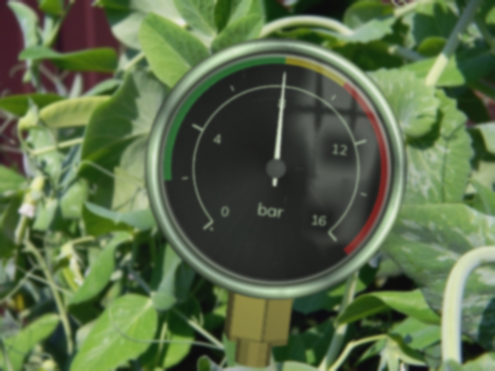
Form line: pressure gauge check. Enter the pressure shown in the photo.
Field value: 8 bar
